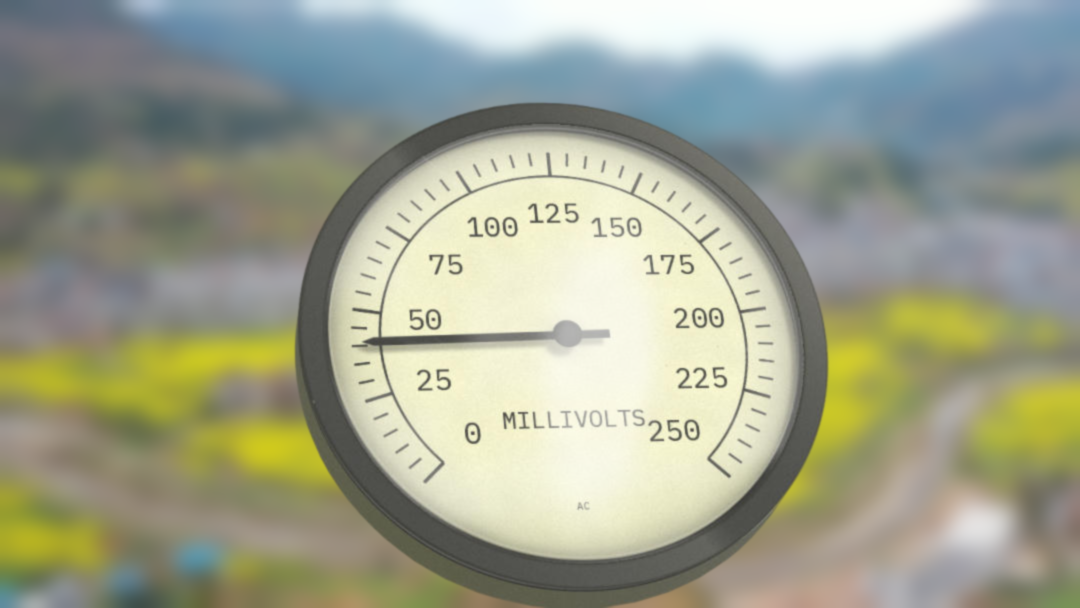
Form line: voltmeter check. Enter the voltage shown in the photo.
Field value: 40 mV
